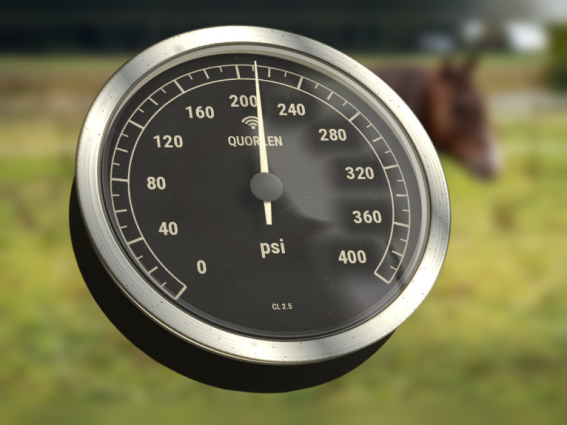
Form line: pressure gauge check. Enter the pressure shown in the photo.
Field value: 210 psi
